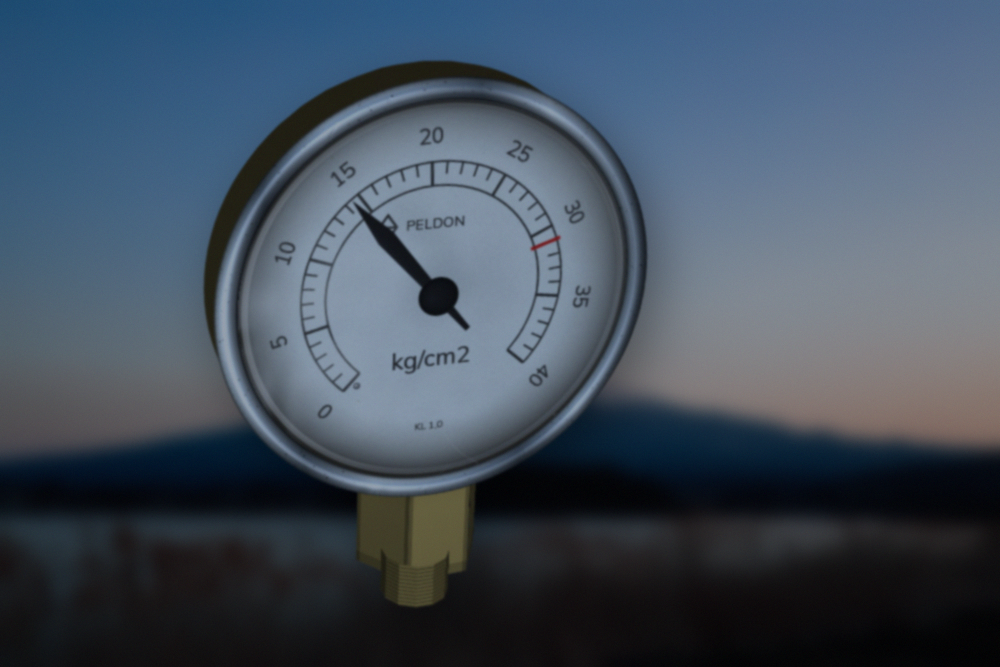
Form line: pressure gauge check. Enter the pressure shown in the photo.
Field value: 14.5 kg/cm²
